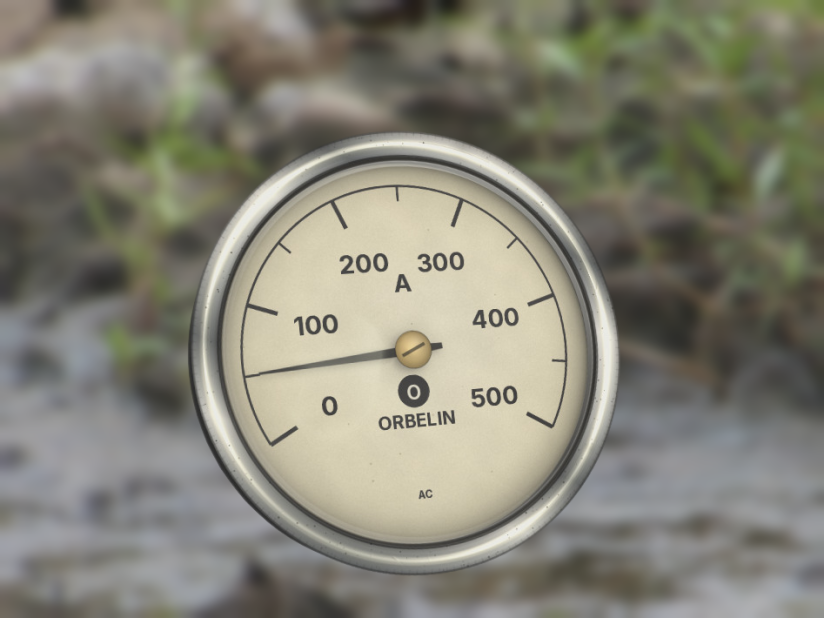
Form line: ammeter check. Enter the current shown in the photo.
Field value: 50 A
